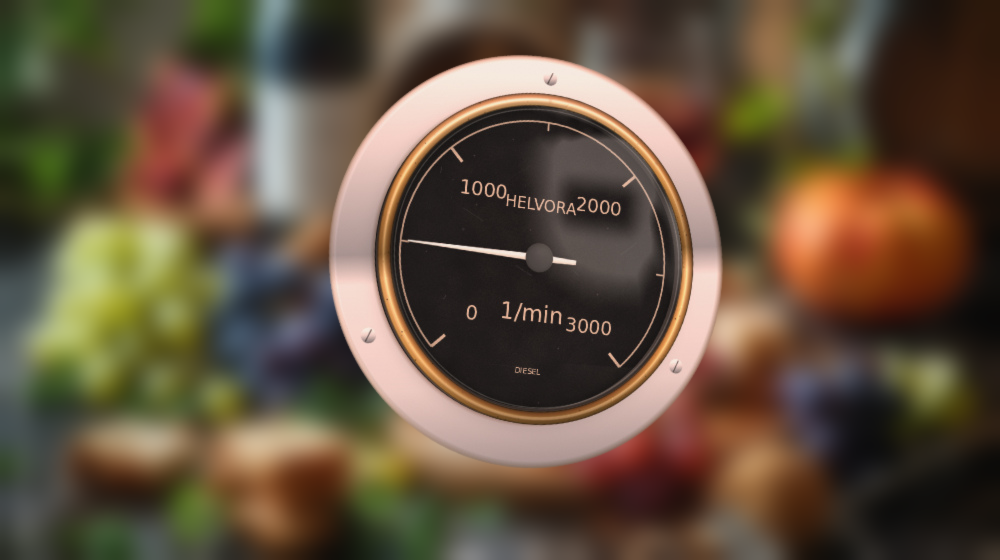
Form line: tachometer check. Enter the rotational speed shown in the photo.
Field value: 500 rpm
